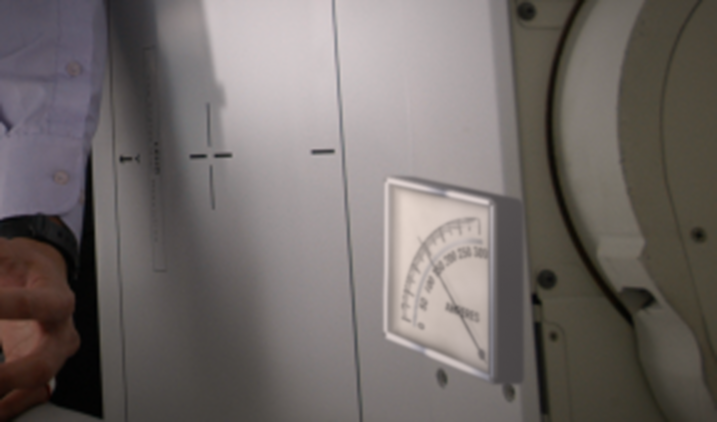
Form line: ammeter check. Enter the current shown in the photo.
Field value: 150 A
